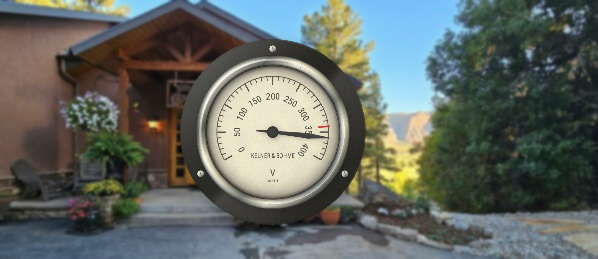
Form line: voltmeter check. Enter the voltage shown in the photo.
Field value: 360 V
